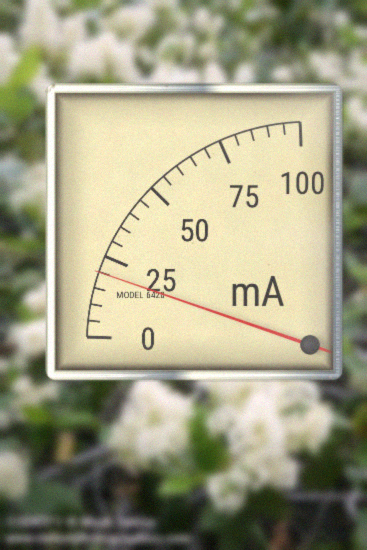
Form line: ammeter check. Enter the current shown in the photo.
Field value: 20 mA
